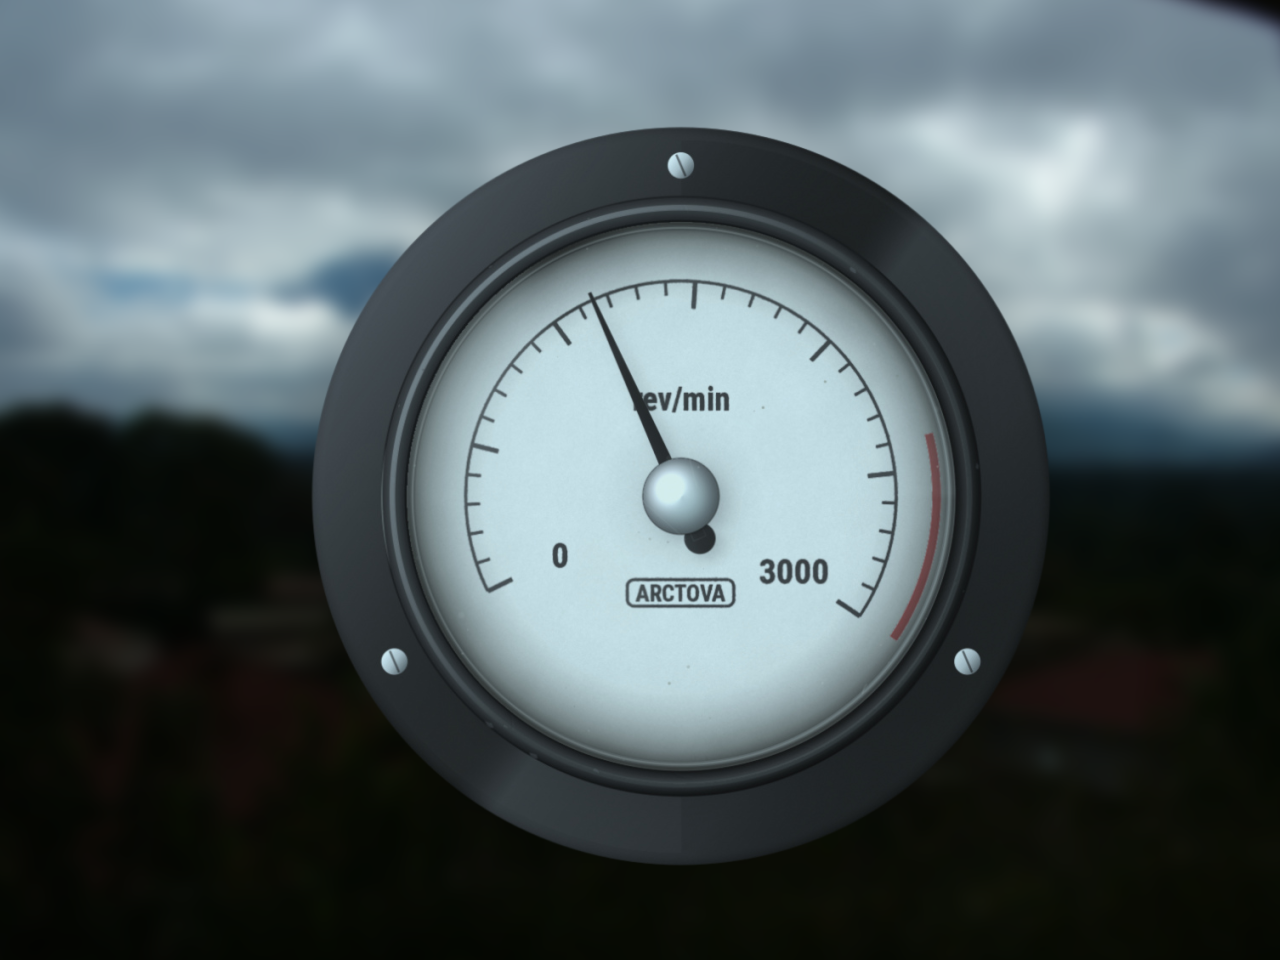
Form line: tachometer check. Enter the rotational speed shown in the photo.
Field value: 1150 rpm
